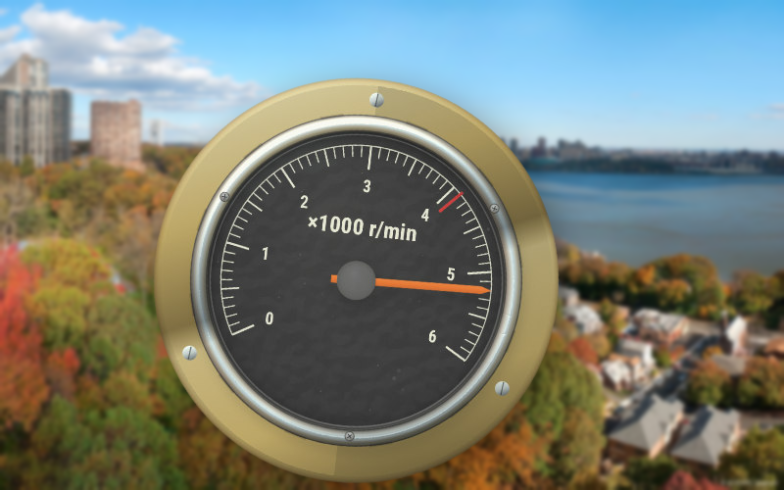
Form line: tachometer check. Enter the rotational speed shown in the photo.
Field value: 5200 rpm
